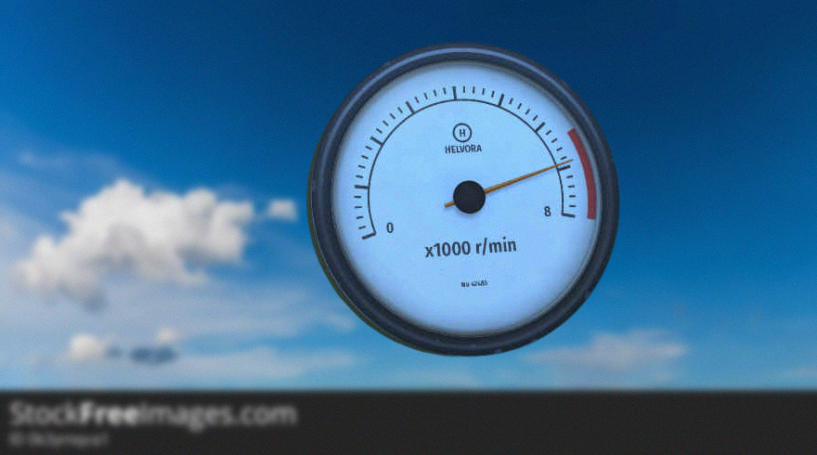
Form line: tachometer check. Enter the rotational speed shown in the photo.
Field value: 6900 rpm
